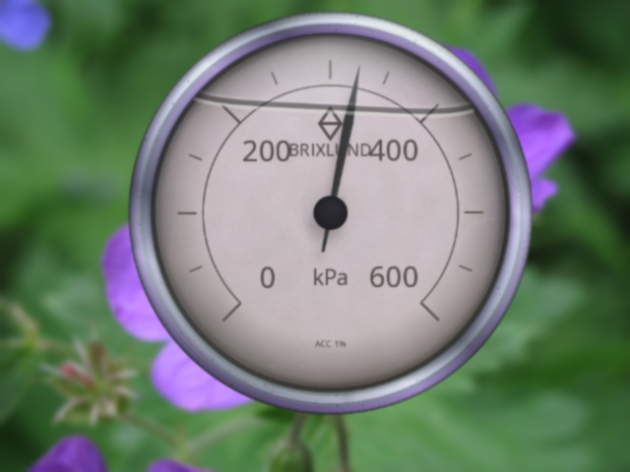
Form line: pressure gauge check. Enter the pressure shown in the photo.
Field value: 325 kPa
